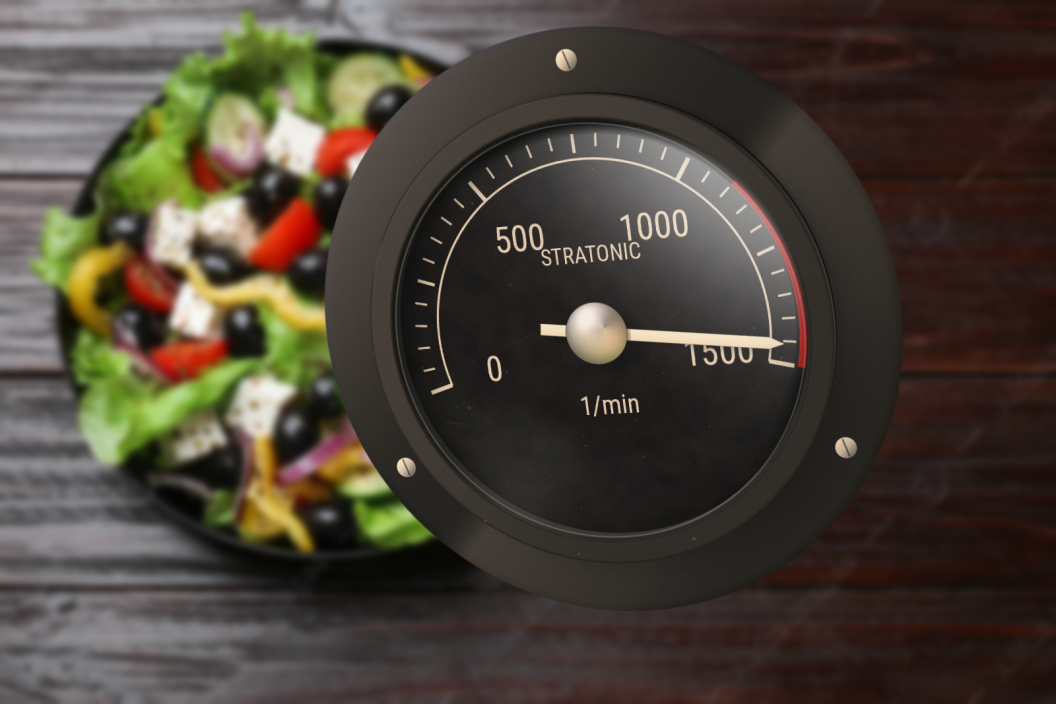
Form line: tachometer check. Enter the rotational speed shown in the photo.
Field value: 1450 rpm
